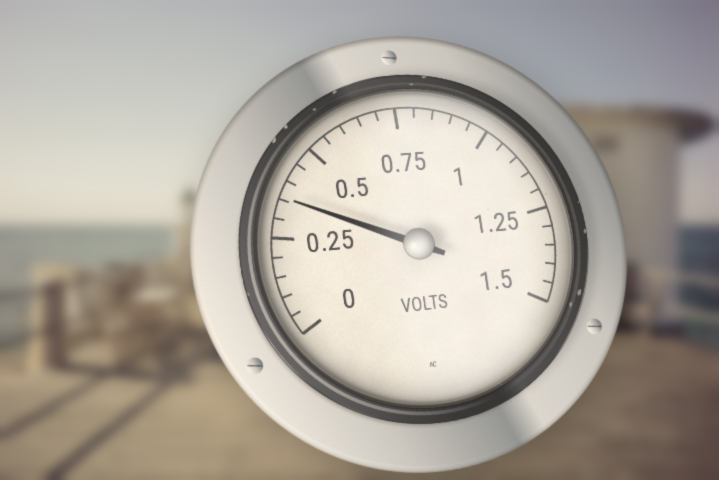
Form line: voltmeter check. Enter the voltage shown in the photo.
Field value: 0.35 V
